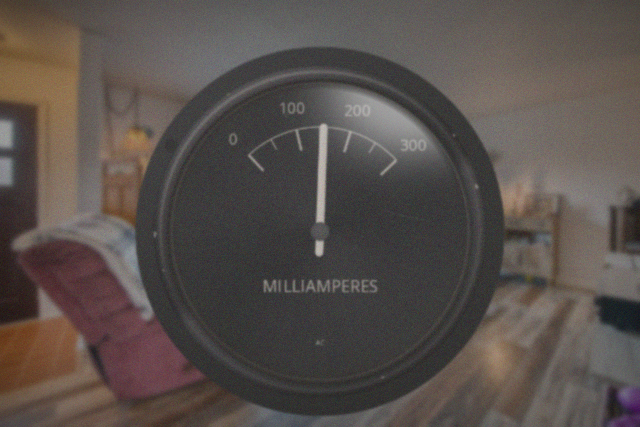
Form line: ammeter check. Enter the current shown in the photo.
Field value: 150 mA
